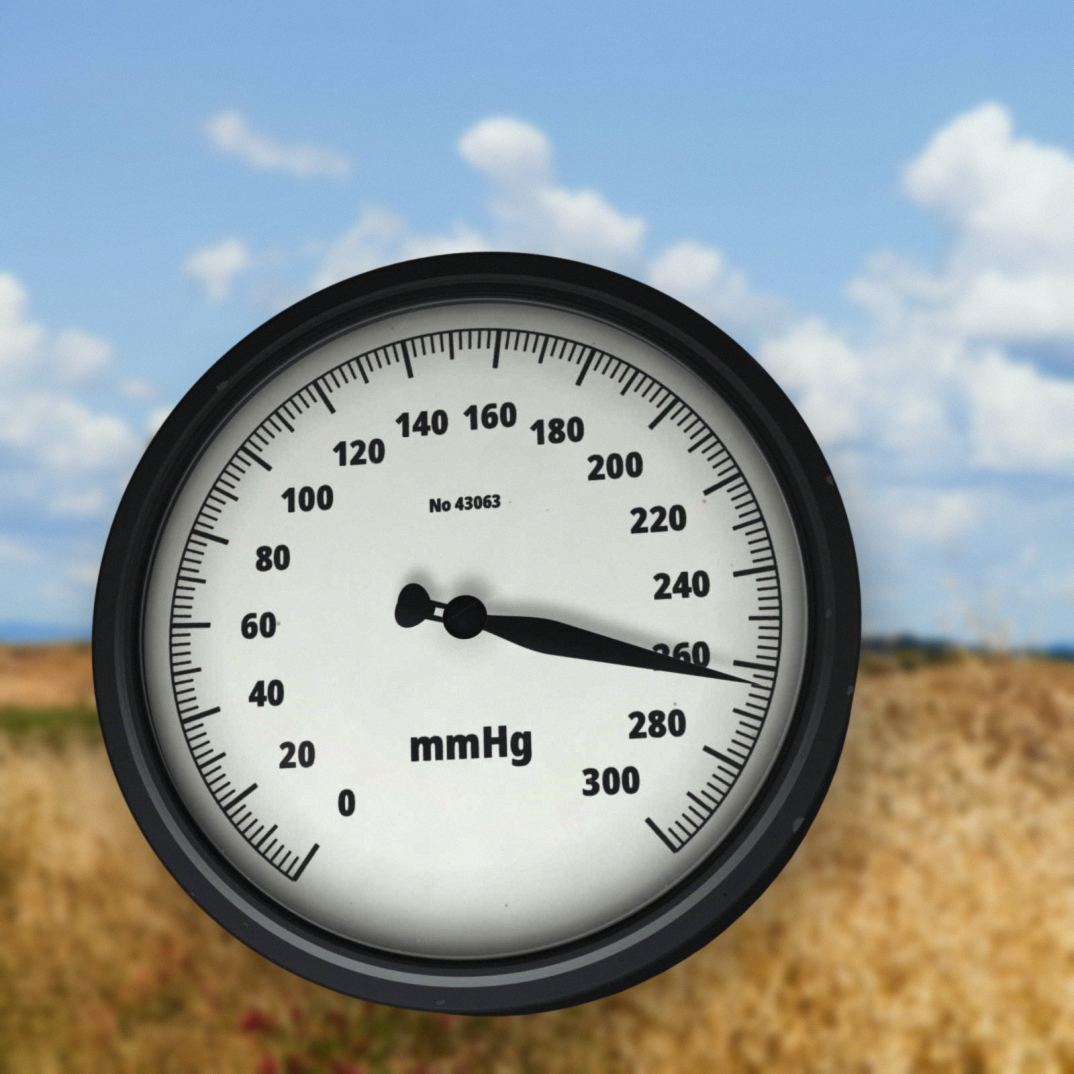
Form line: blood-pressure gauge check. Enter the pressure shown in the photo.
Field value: 264 mmHg
